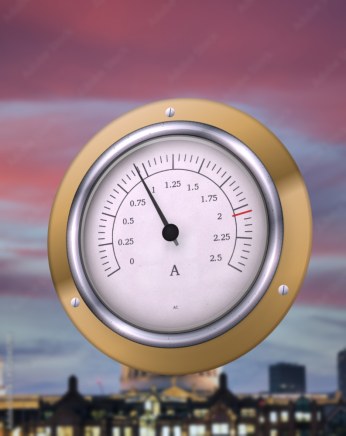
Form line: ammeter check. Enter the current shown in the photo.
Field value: 0.95 A
